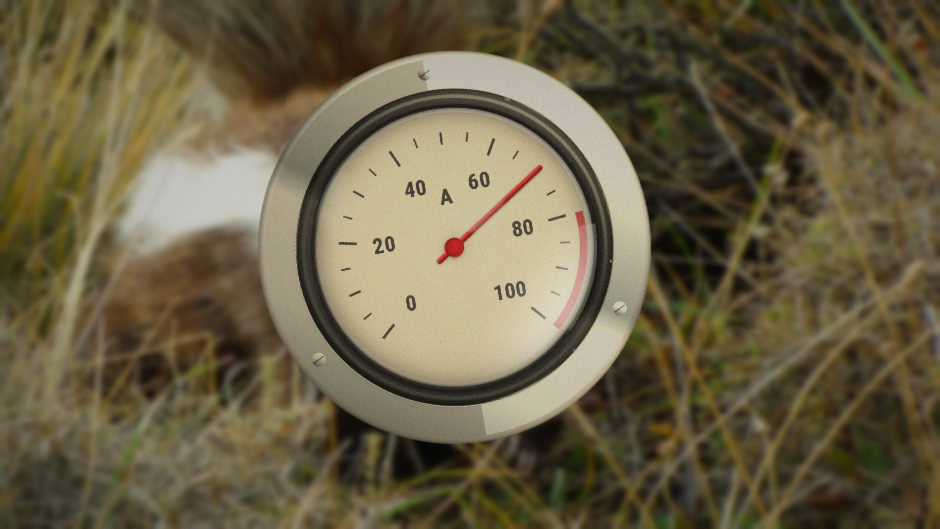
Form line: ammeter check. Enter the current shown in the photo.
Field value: 70 A
